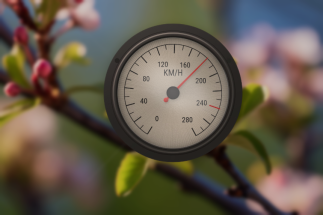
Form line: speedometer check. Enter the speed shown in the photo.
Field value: 180 km/h
